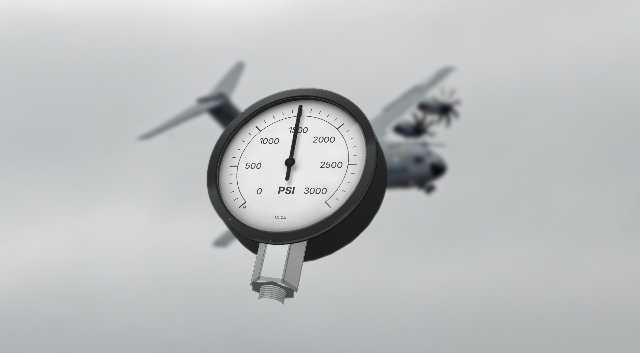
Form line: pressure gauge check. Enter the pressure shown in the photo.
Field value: 1500 psi
